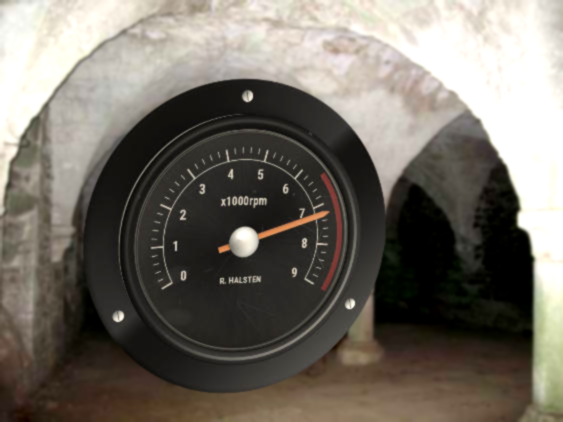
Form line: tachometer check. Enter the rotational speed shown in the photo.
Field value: 7200 rpm
